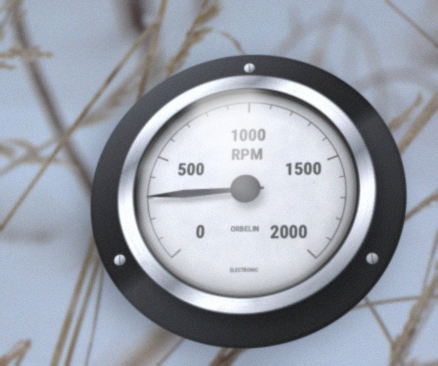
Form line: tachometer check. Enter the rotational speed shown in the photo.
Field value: 300 rpm
